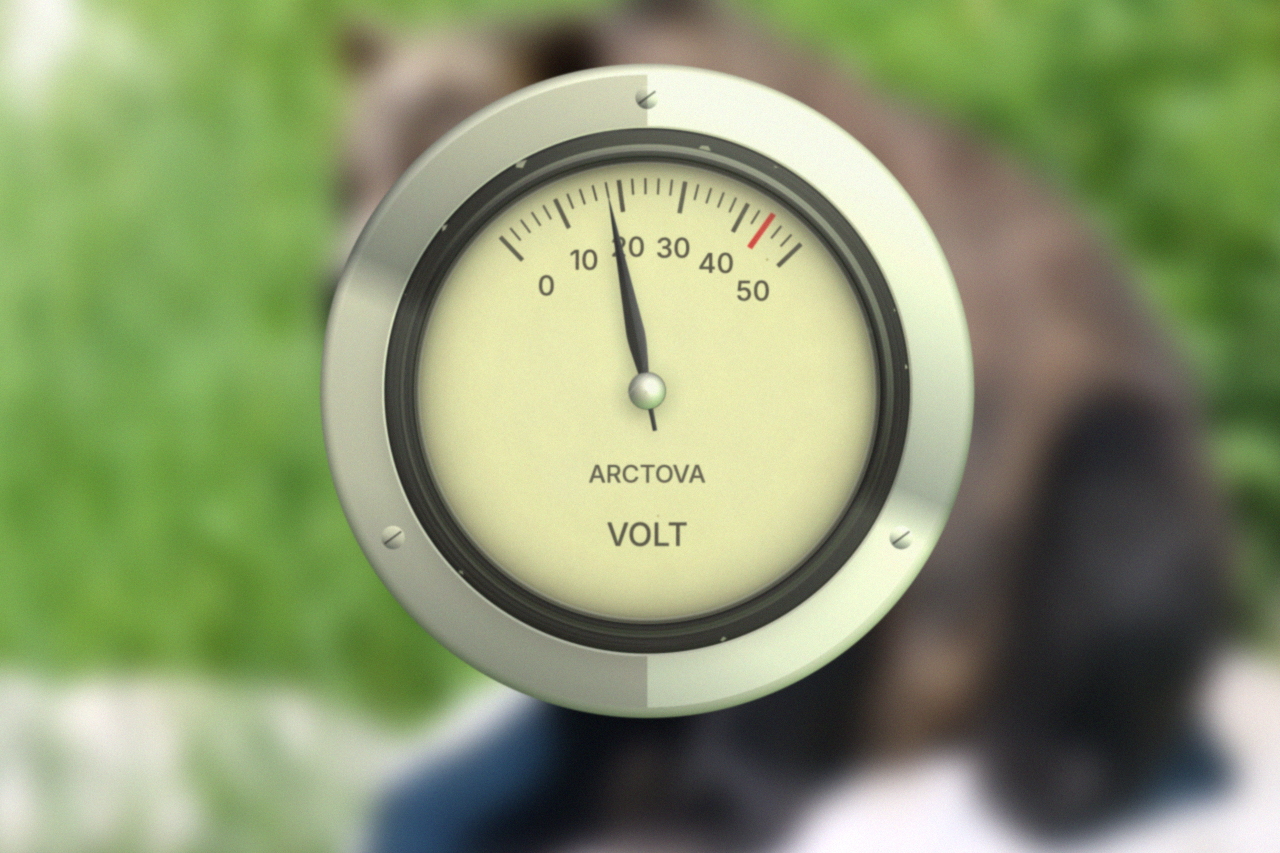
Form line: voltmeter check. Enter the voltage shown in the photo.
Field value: 18 V
